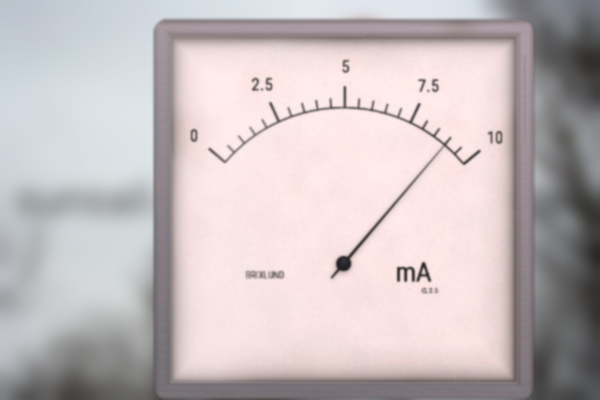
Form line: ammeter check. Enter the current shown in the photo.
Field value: 9 mA
